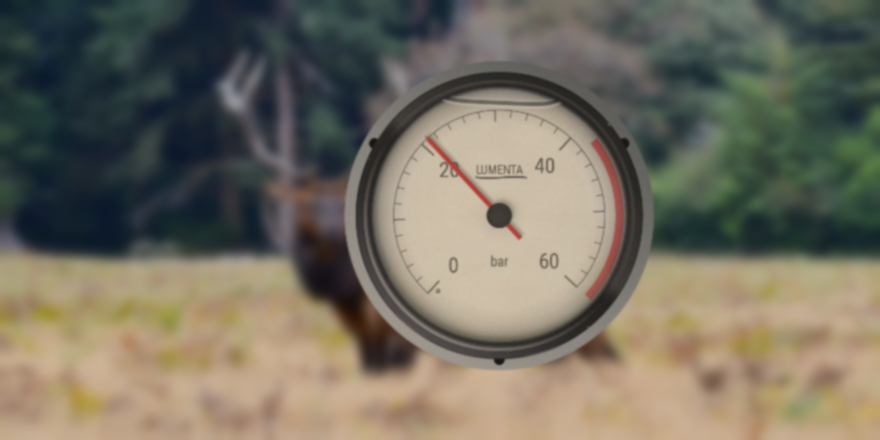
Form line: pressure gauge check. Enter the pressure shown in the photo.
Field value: 21 bar
